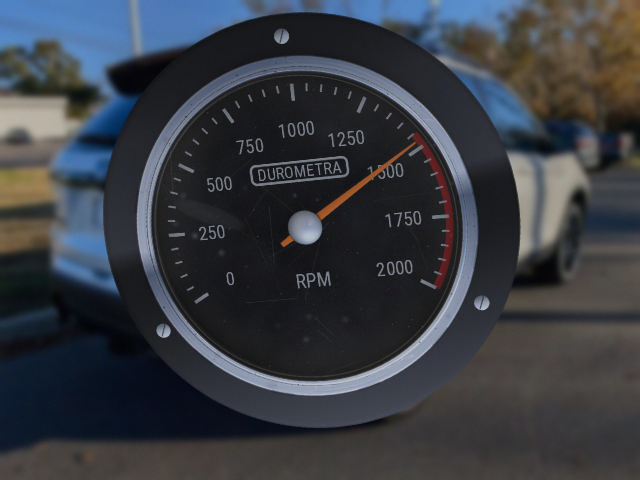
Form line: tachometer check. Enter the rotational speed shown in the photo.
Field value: 1475 rpm
